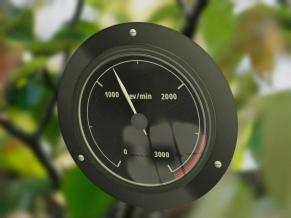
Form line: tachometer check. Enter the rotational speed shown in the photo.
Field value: 1250 rpm
